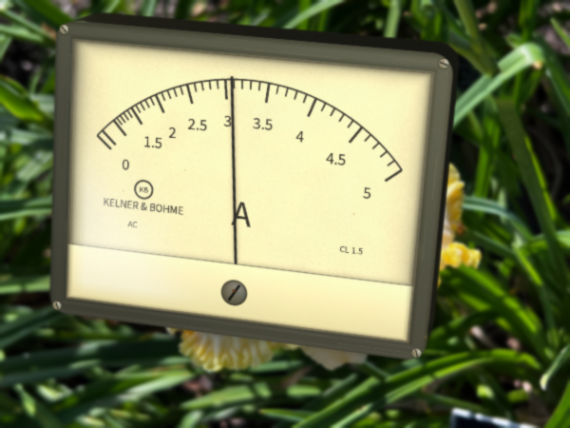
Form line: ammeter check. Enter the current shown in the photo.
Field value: 3.1 A
